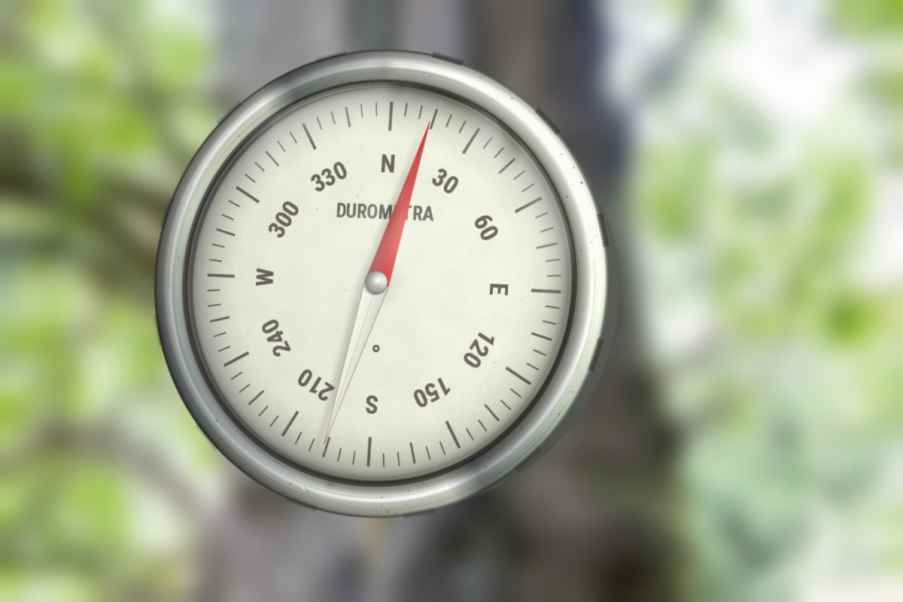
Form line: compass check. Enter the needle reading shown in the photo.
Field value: 15 °
